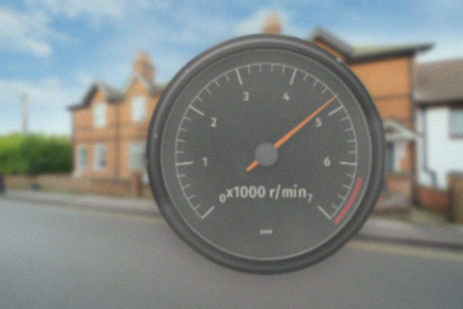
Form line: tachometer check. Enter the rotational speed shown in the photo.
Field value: 4800 rpm
